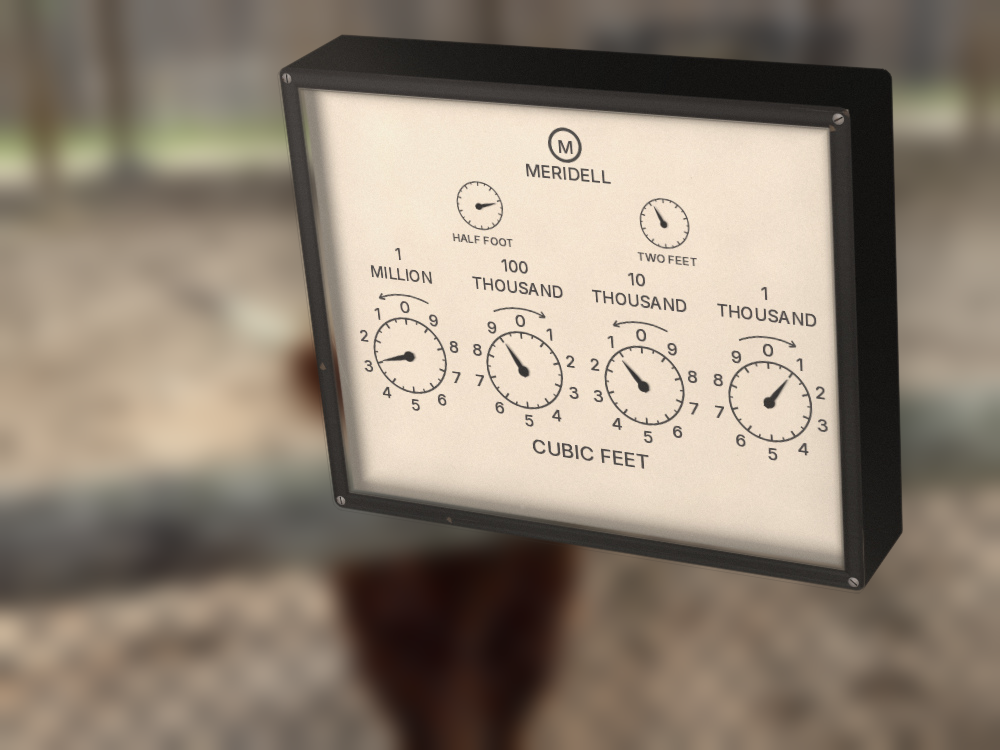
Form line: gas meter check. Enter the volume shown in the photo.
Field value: 291100 ft³
